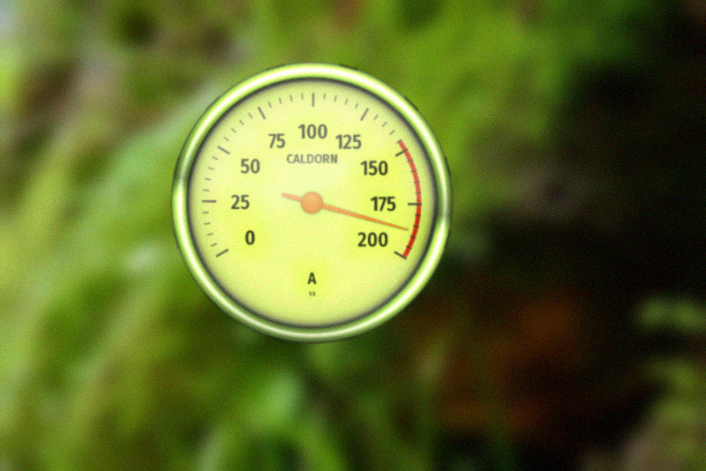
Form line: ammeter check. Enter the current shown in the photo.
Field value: 187.5 A
